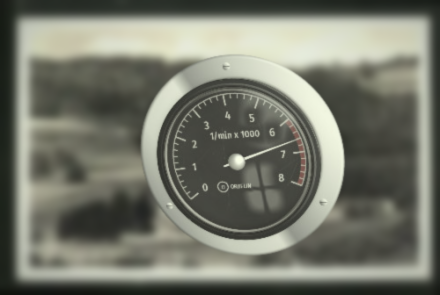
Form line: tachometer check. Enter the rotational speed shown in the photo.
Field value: 6600 rpm
